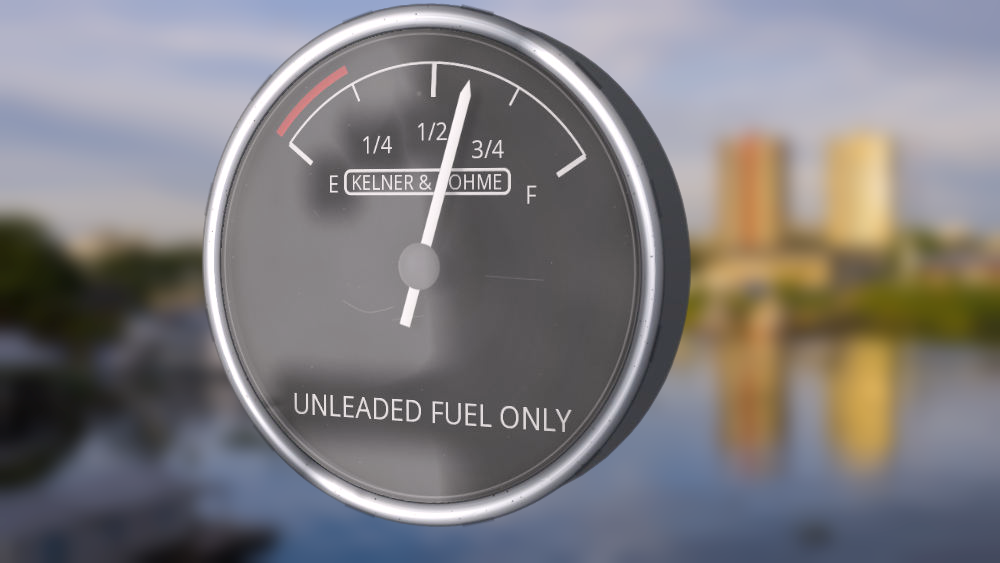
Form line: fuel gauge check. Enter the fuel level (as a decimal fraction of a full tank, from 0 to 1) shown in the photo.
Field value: 0.625
